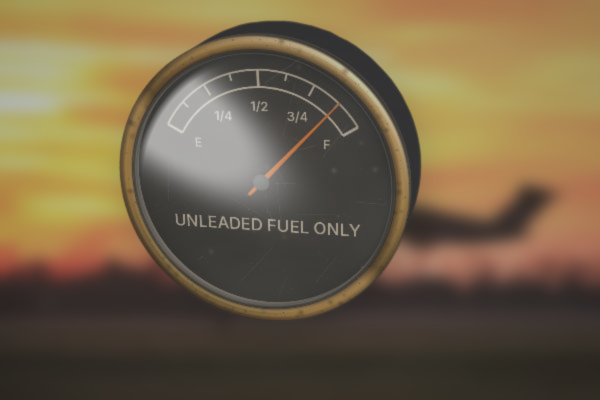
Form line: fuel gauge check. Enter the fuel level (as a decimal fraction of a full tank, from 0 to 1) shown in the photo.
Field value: 0.875
